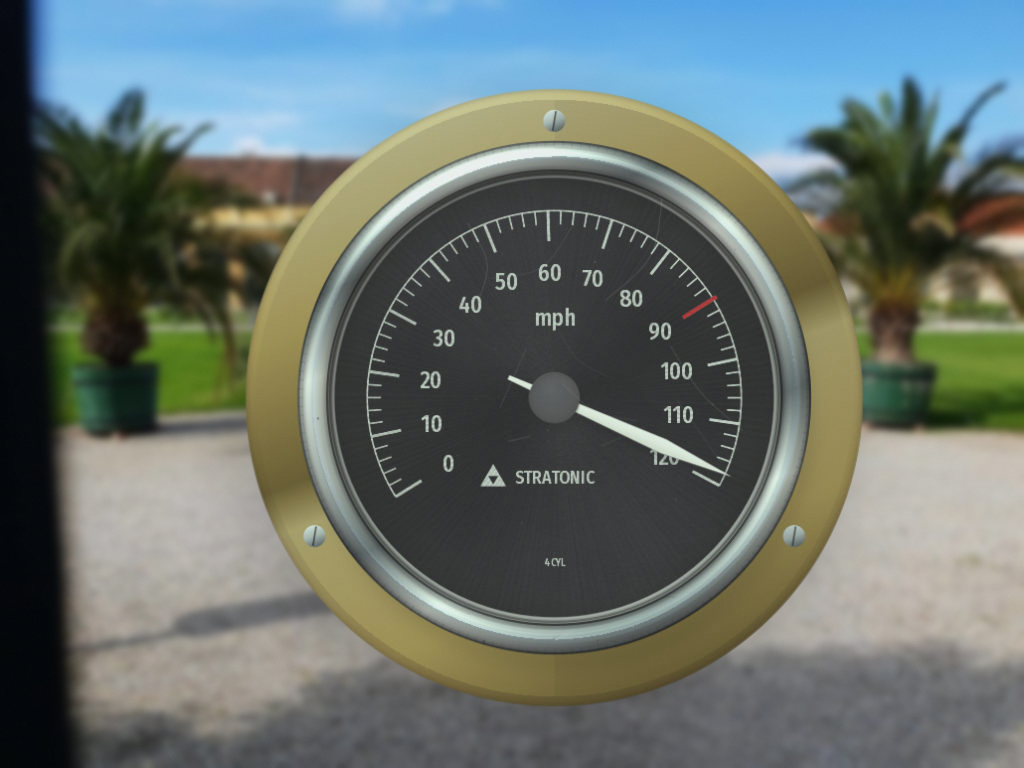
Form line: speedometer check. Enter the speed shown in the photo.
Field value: 118 mph
